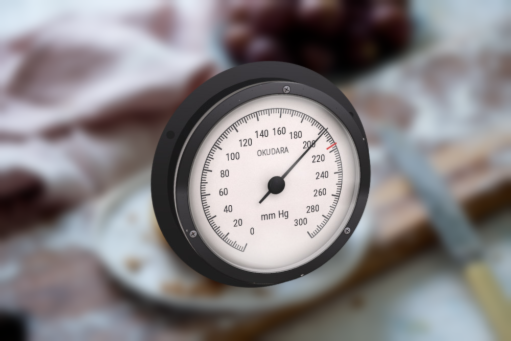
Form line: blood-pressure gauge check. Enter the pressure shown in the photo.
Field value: 200 mmHg
